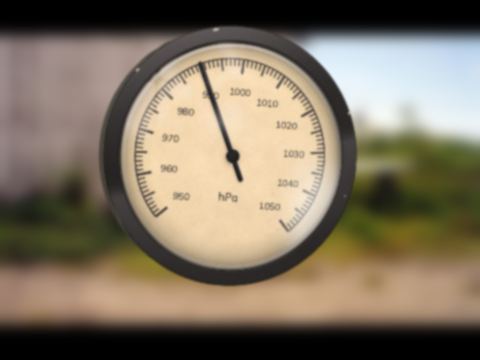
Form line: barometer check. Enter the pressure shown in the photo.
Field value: 990 hPa
